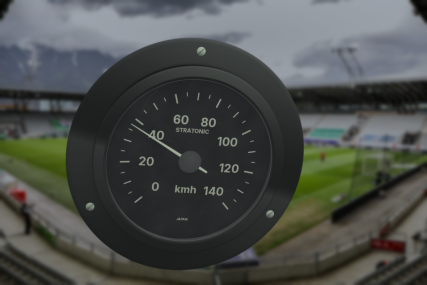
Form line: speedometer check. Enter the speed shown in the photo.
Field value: 37.5 km/h
